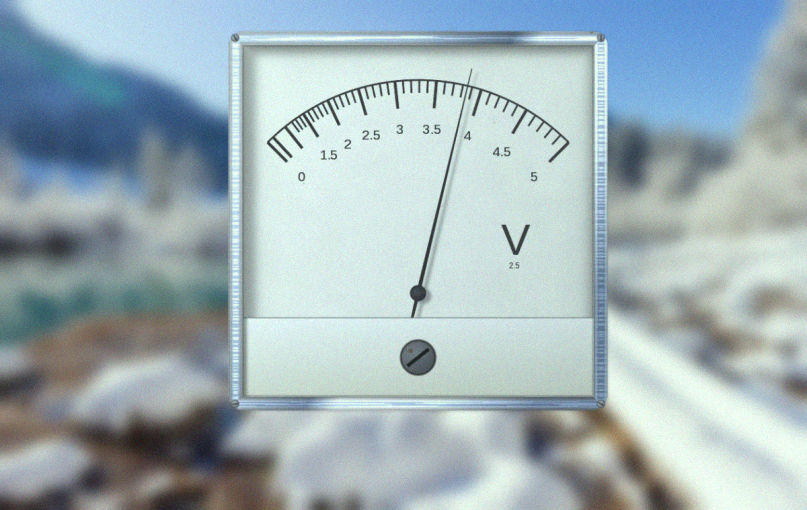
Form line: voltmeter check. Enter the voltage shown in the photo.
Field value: 3.85 V
